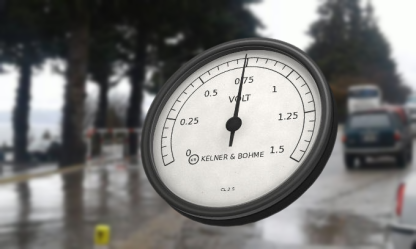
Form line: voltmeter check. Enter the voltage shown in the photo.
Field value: 0.75 V
